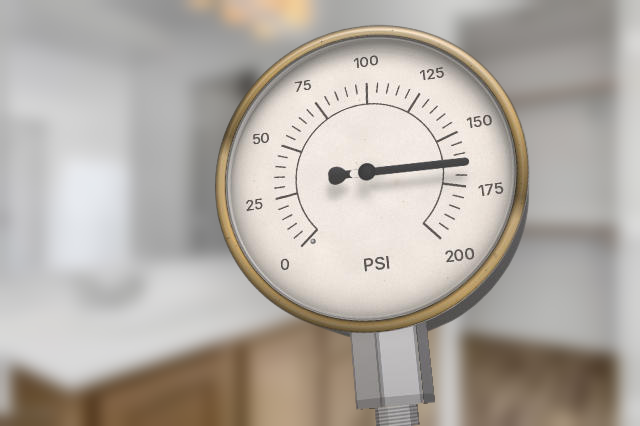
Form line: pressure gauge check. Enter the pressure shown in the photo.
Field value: 165 psi
